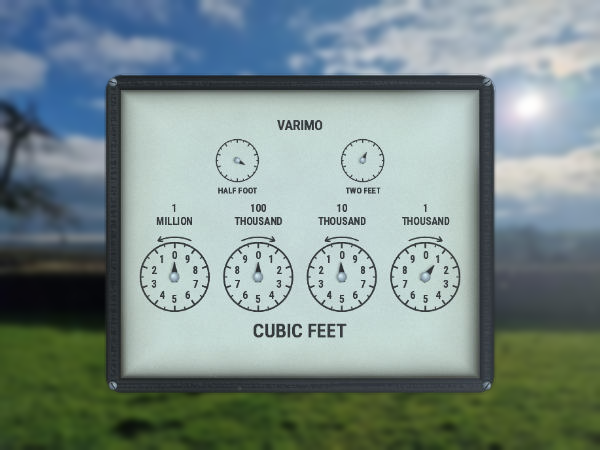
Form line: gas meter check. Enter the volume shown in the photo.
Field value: 100 ft³
